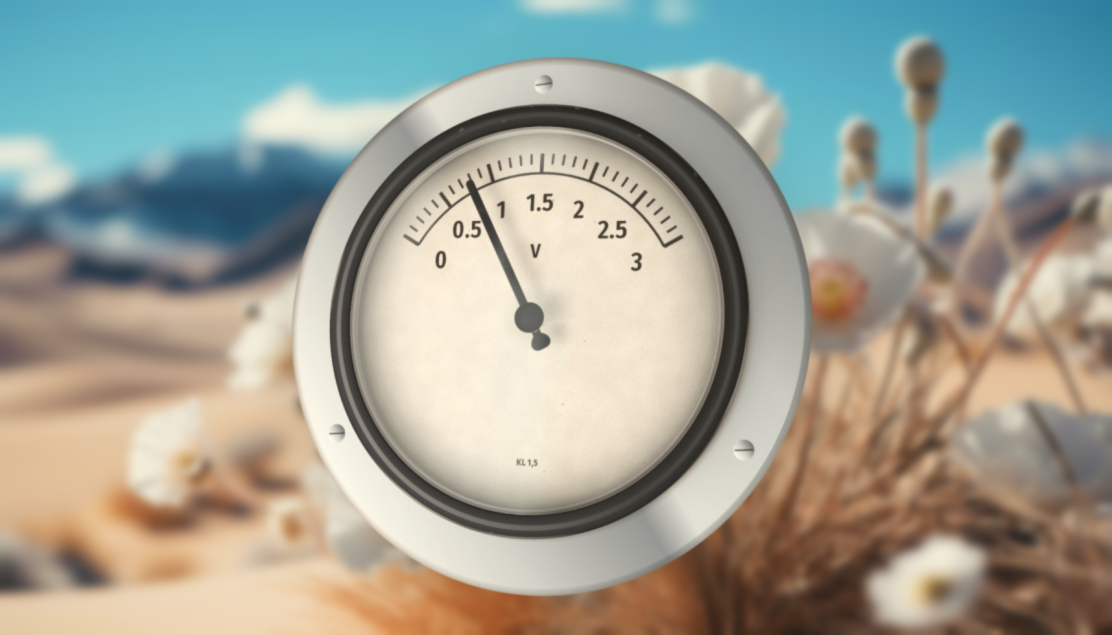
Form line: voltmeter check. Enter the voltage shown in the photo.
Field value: 0.8 V
